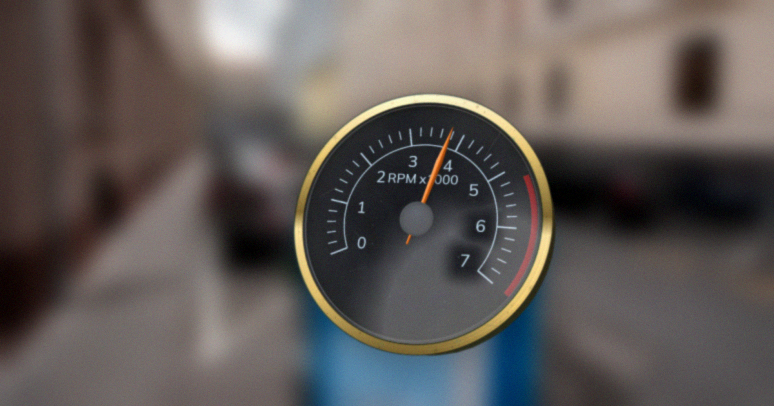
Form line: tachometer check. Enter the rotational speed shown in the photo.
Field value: 3800 rpm
